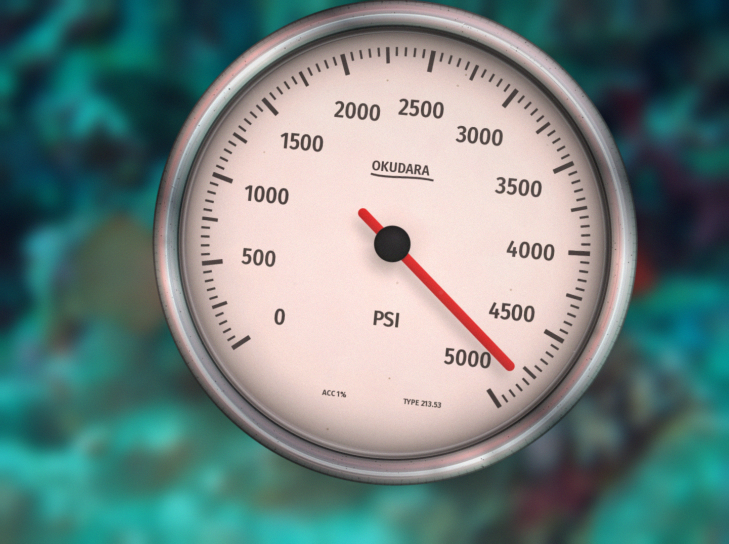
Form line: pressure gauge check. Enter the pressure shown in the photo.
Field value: 4800 psi
